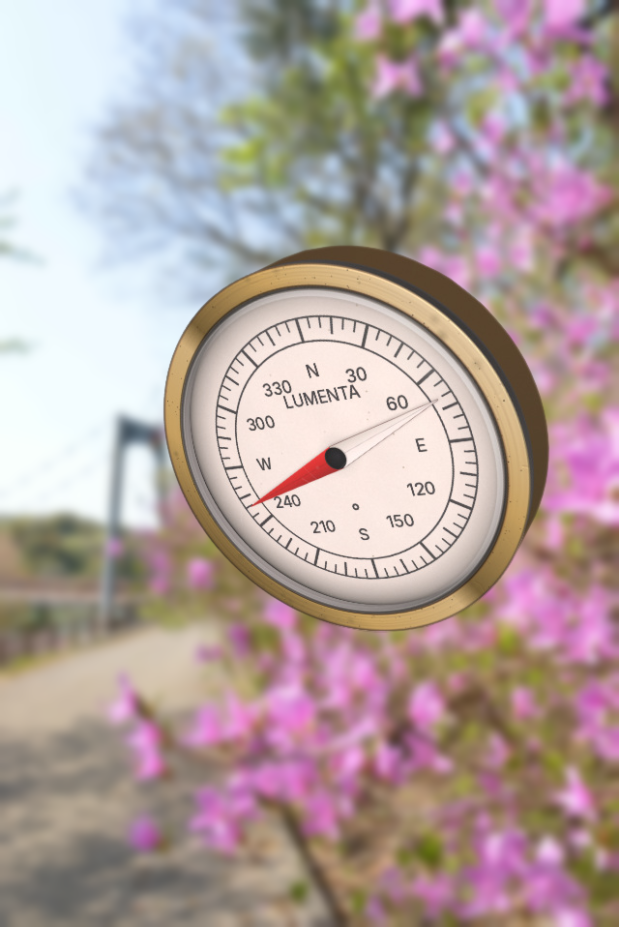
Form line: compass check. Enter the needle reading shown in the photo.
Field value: 250 °
